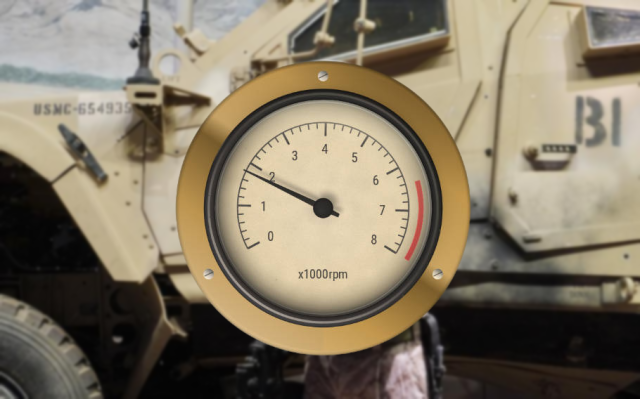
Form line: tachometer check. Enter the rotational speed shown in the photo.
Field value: 1800 rpm
